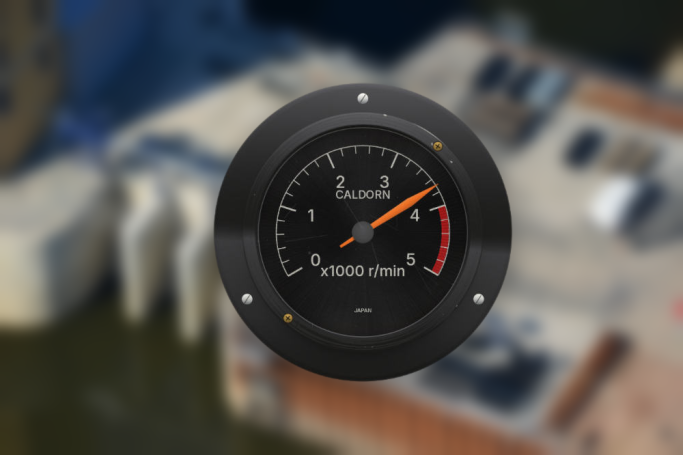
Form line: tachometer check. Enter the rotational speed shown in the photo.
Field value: 3700 rpm
